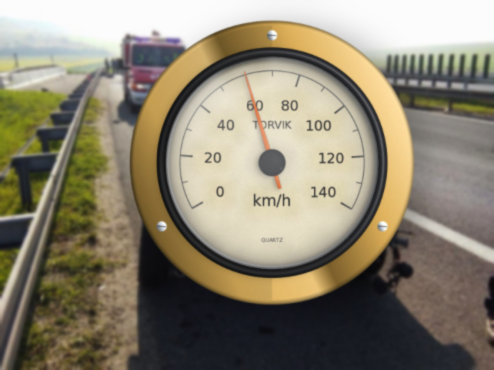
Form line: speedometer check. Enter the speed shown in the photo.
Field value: 60 km/h
